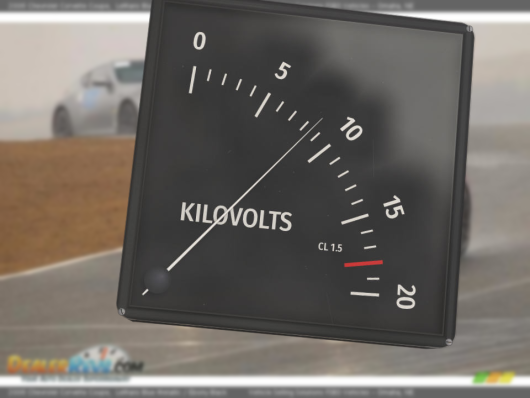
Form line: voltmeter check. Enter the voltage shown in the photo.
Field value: 8.5 kV
